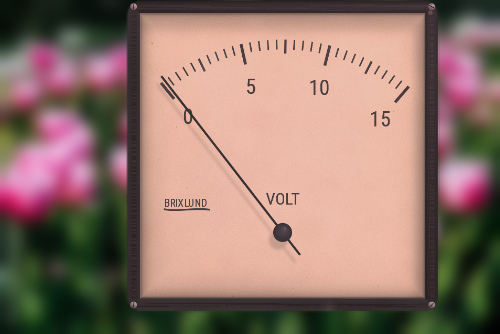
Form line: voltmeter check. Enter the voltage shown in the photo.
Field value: 0.25 V
